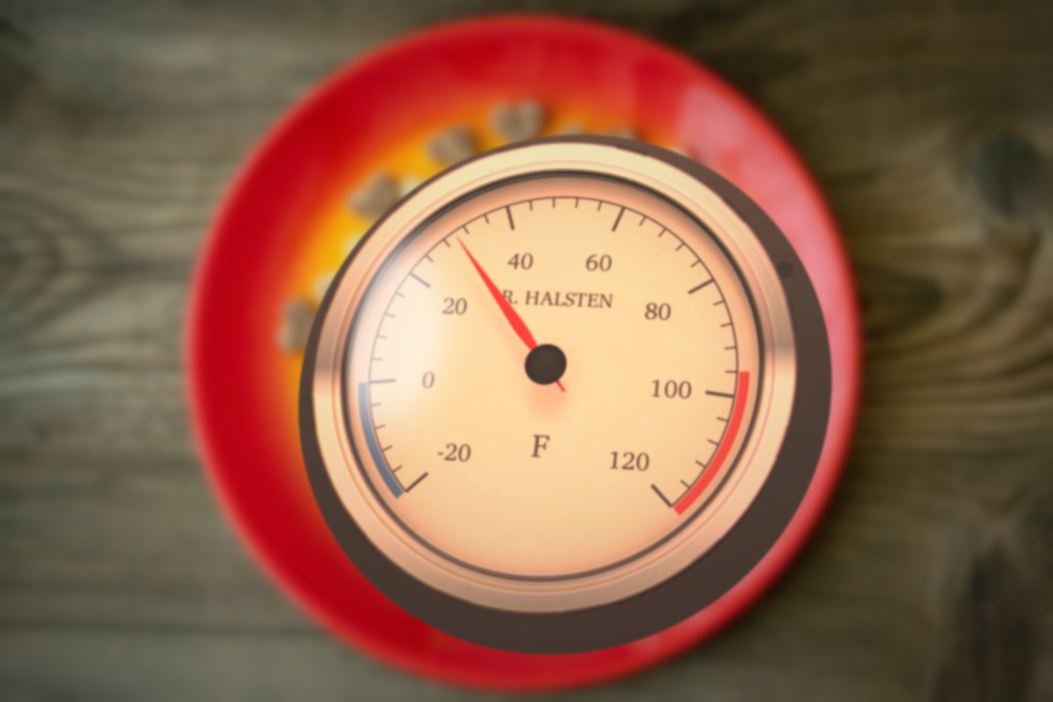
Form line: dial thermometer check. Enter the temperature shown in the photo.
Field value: 30 °F
